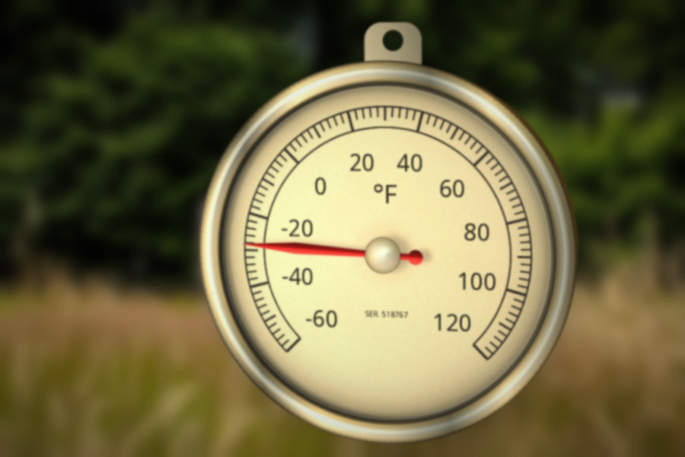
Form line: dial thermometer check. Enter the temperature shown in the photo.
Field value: -28 °F
